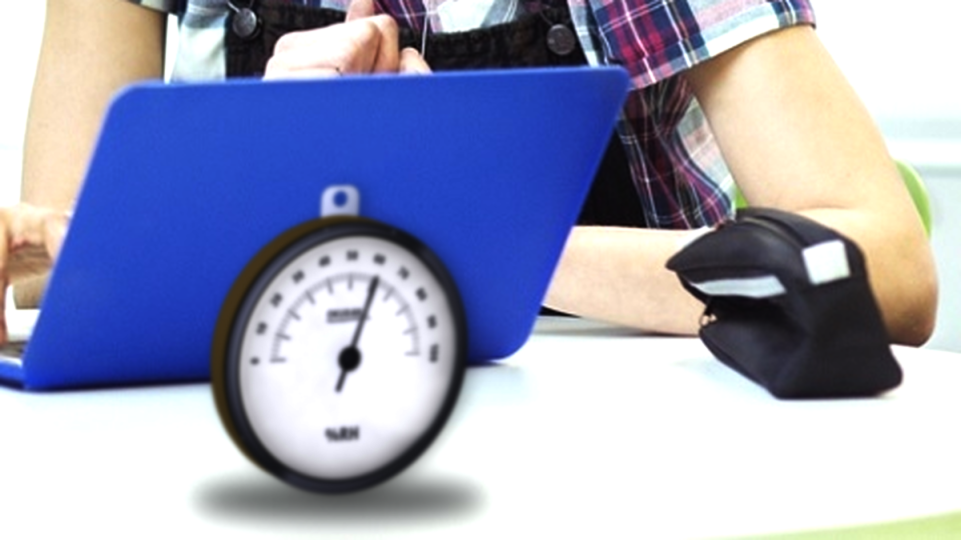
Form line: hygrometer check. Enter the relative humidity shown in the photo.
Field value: 60 %
